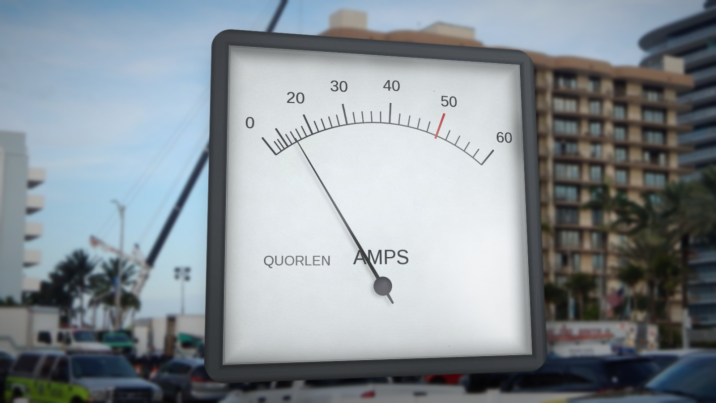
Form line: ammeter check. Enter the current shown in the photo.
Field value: 14 A
